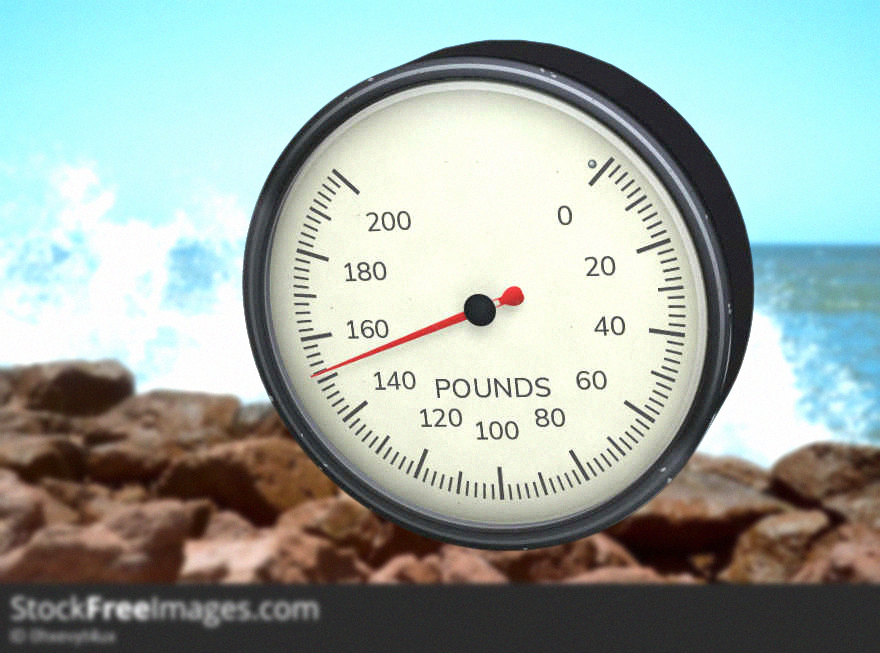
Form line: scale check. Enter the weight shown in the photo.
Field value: 152 lb
